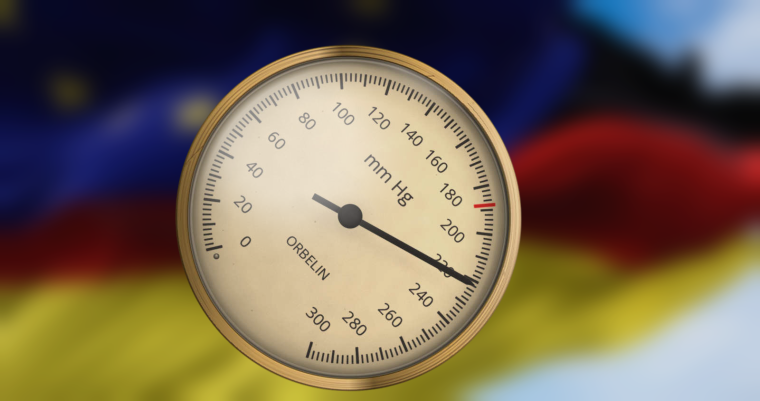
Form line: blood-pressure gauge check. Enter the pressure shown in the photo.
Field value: 222 mmHg
